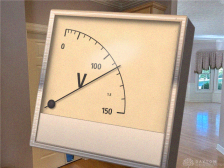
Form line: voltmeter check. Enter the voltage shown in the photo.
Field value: 115 V
